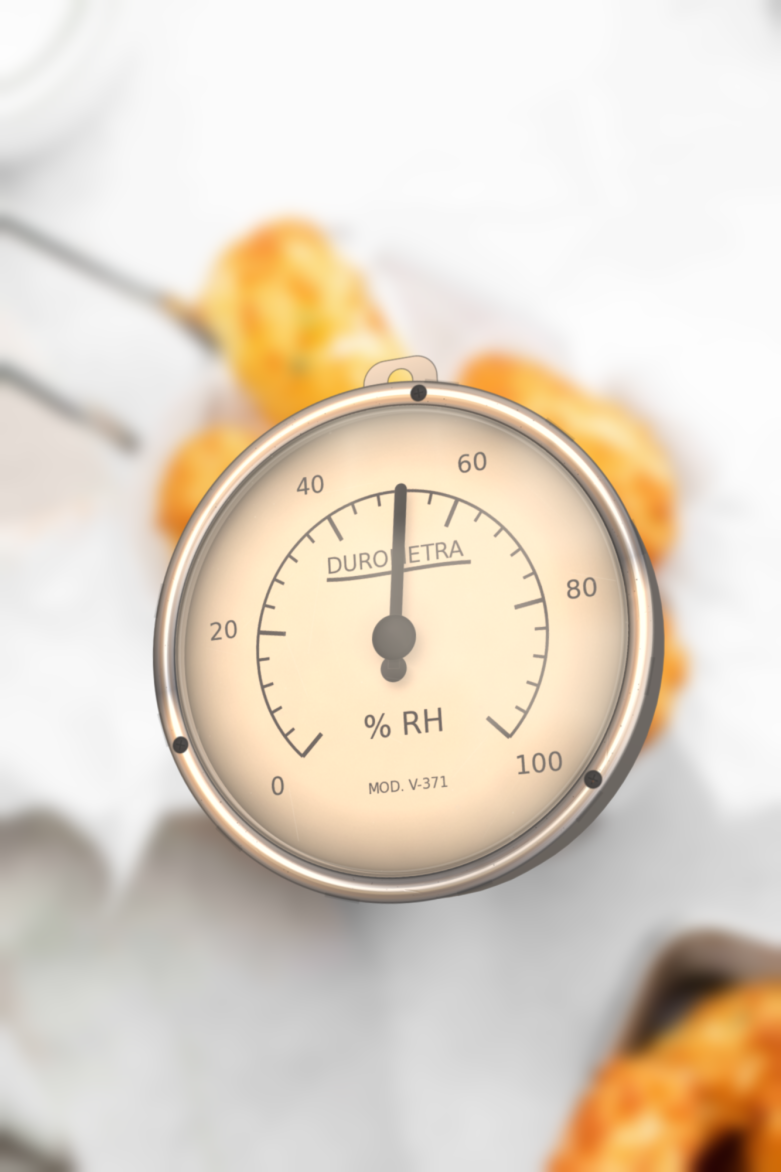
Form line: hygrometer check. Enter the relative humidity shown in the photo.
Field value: 52 %
